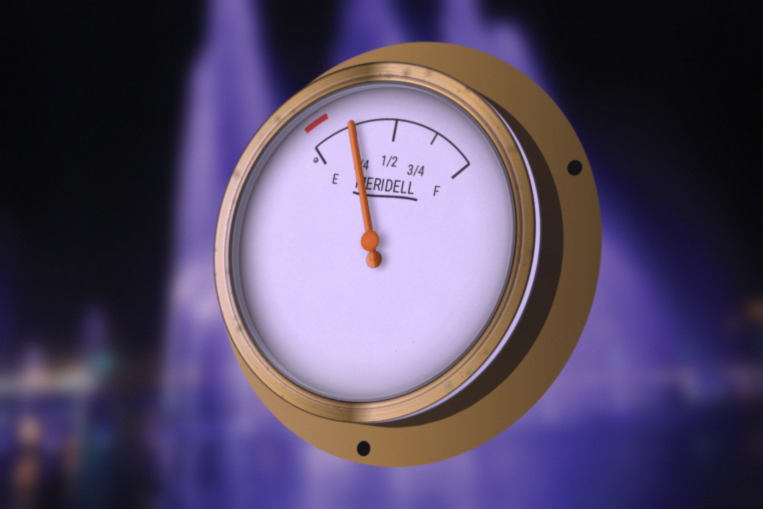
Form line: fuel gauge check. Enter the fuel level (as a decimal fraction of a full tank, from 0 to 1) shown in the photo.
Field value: 0.25
